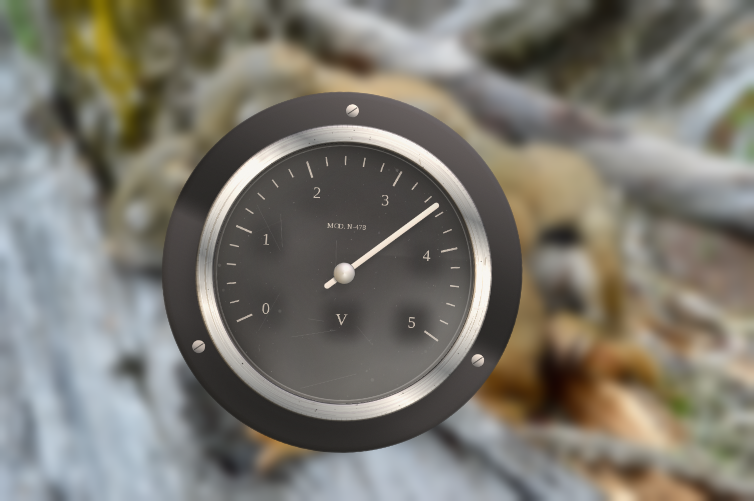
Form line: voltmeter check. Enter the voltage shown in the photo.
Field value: 3.5 V
